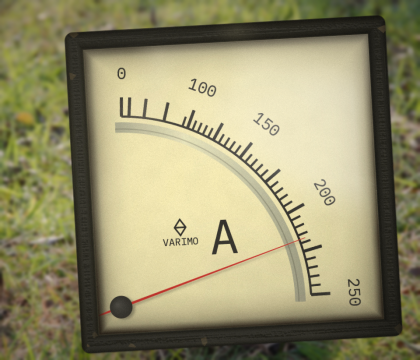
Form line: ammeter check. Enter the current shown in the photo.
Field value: 217.5 A
